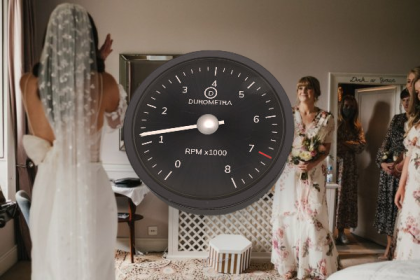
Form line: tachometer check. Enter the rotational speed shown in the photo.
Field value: 1200 rpm
